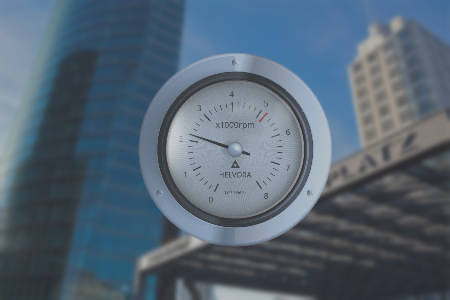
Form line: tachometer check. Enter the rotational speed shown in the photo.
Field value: 2200 rpm
